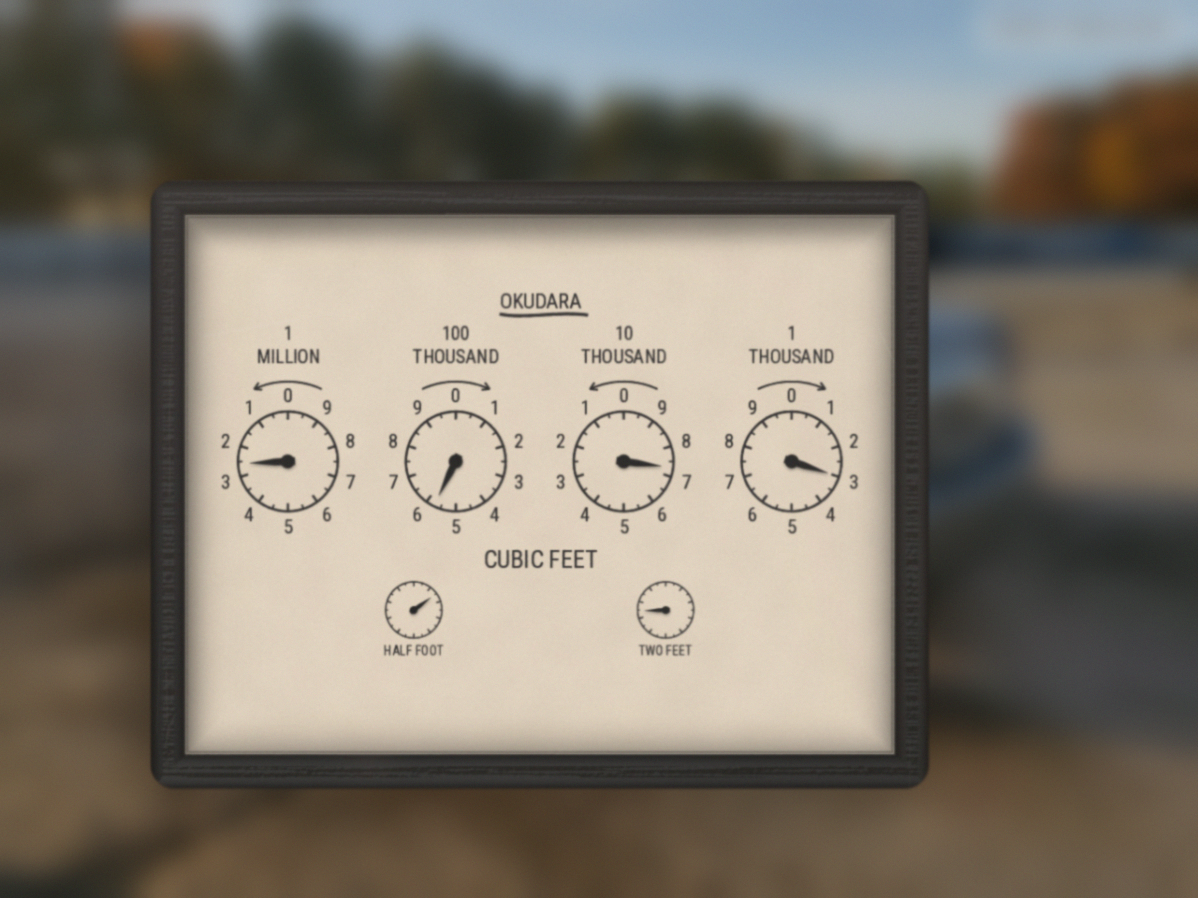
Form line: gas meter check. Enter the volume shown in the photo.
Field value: 257300 ft³
